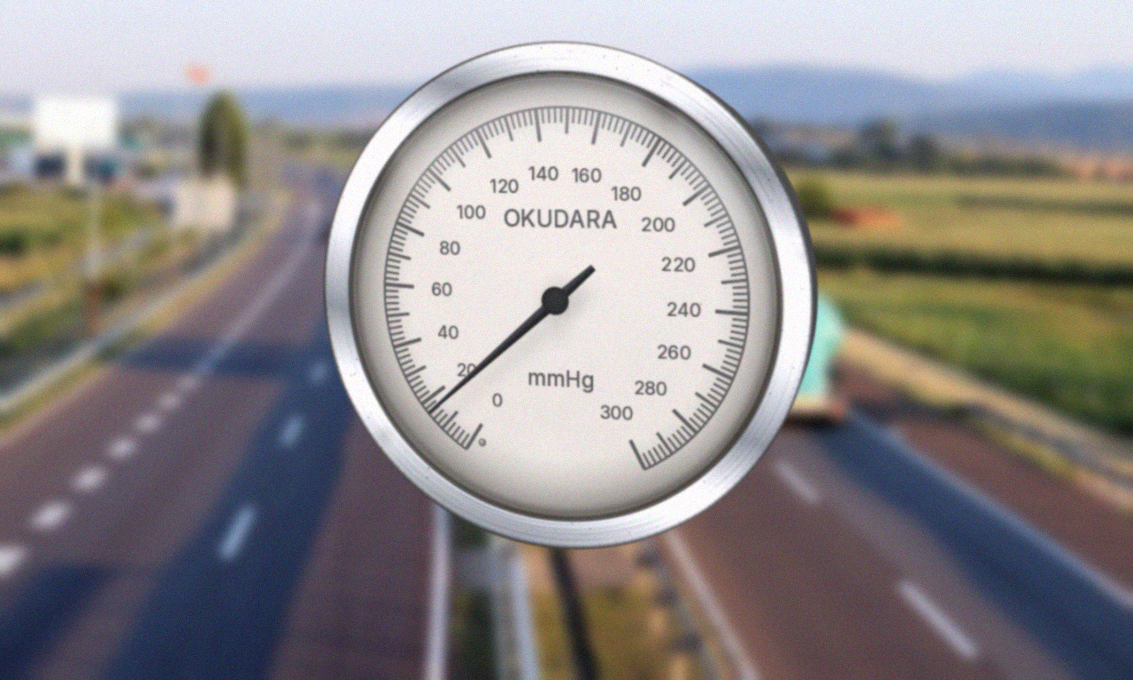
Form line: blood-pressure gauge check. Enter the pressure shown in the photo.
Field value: 16 mmHg
